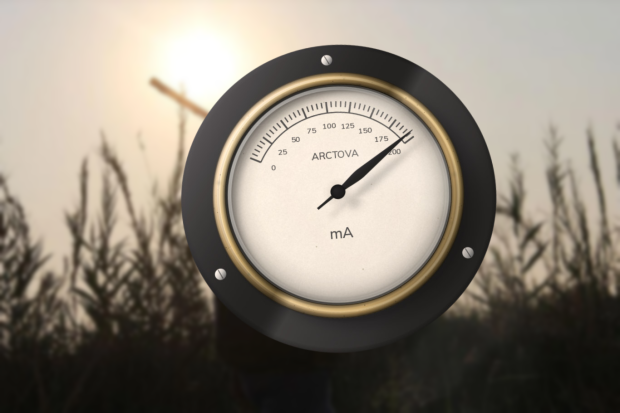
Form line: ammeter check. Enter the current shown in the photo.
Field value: 195 mA
